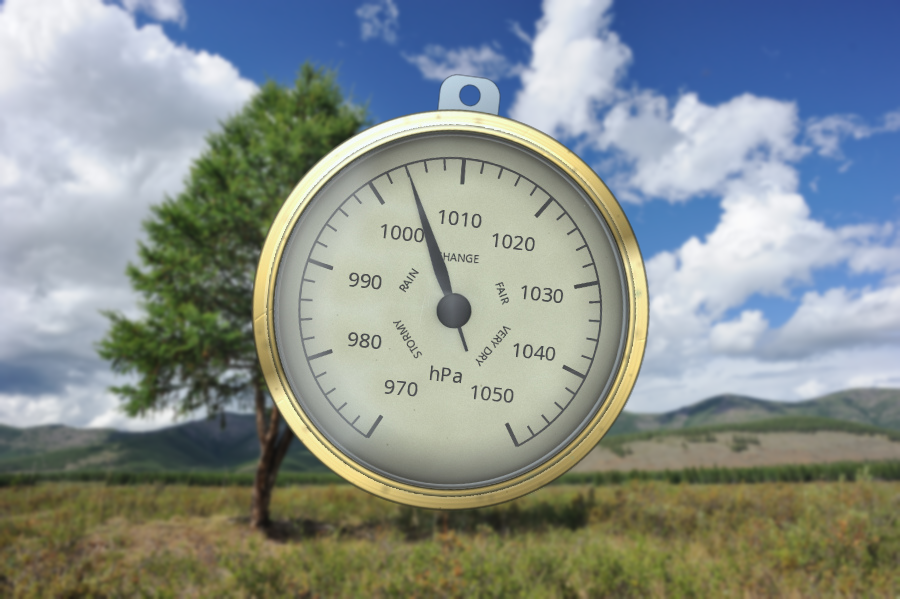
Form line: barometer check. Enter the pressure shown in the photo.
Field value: 1004 hPa
